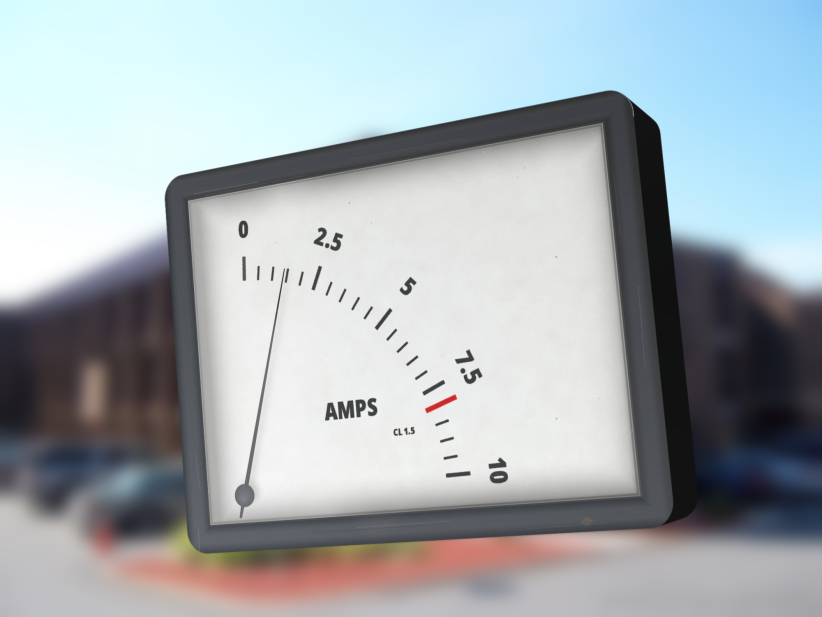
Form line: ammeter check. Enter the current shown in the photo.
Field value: 1.5 A
